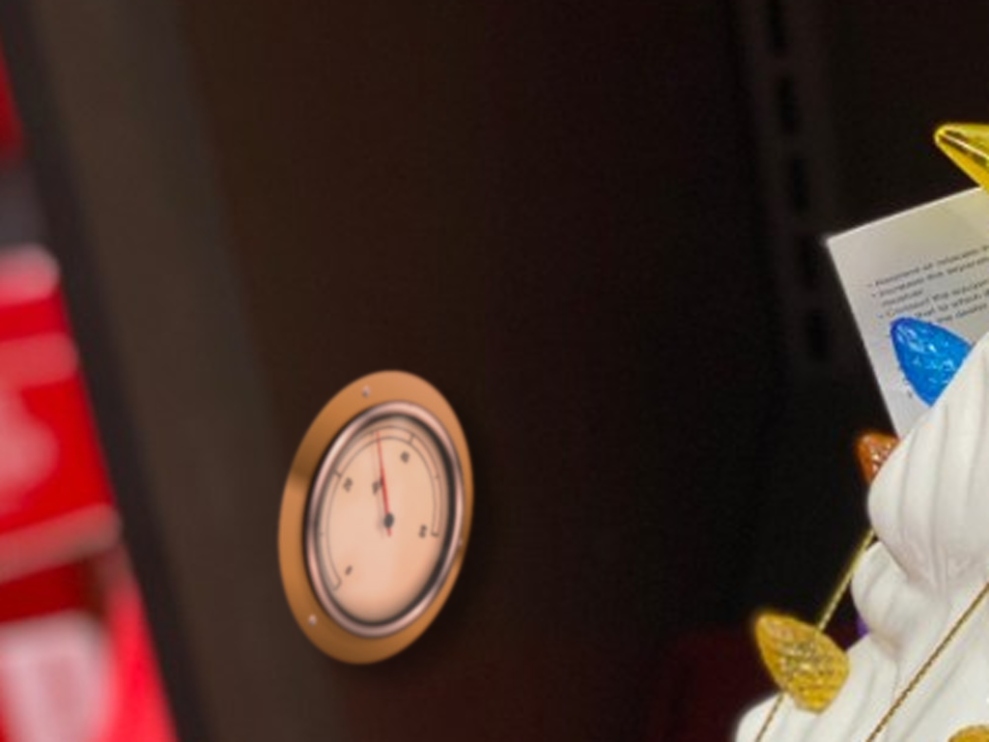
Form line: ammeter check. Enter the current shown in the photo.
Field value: 30 µA
